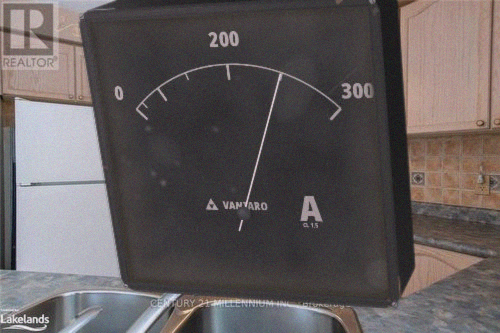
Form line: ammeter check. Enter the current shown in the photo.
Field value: 250 A
